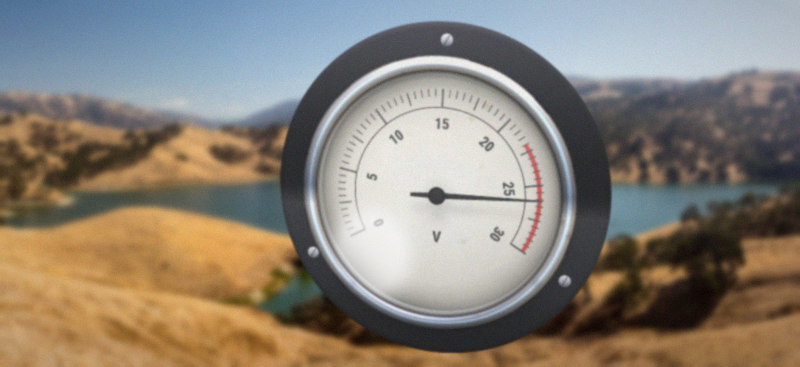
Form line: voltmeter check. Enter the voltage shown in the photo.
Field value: 26 V
